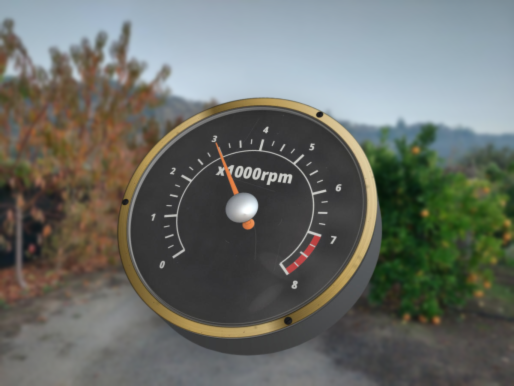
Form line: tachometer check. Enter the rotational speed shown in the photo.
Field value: 3000 rpm
